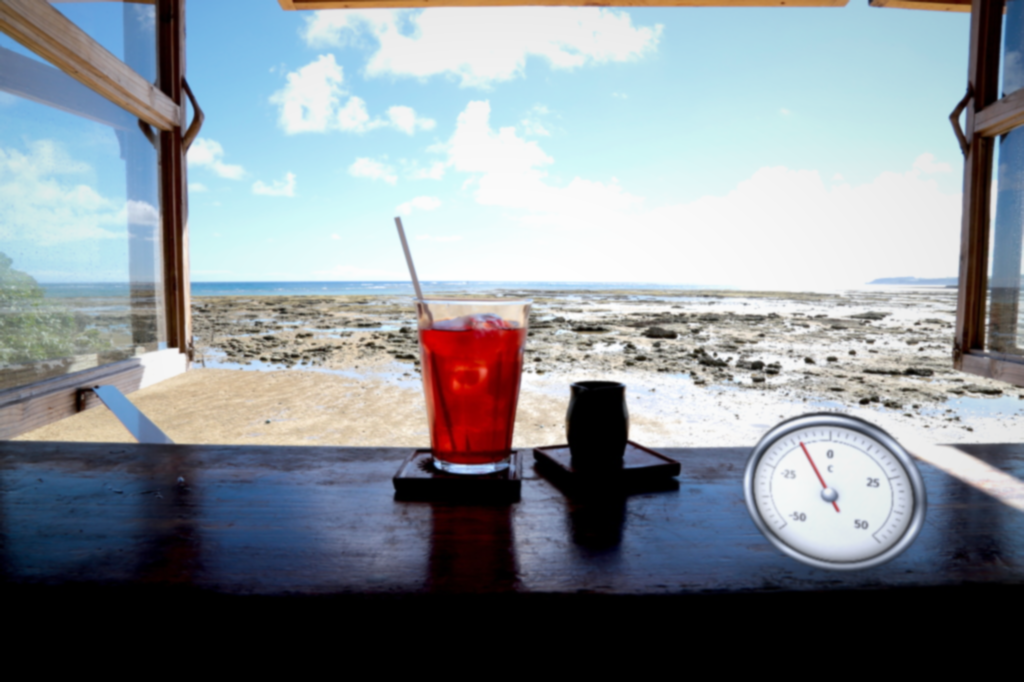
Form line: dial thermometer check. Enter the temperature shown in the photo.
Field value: -10 °C
